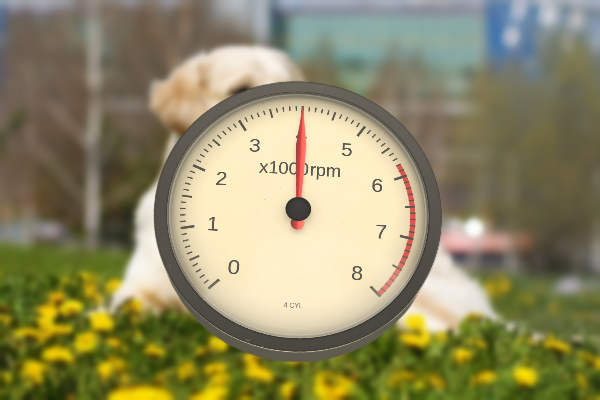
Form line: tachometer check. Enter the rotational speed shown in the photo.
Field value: 4000 rpm
